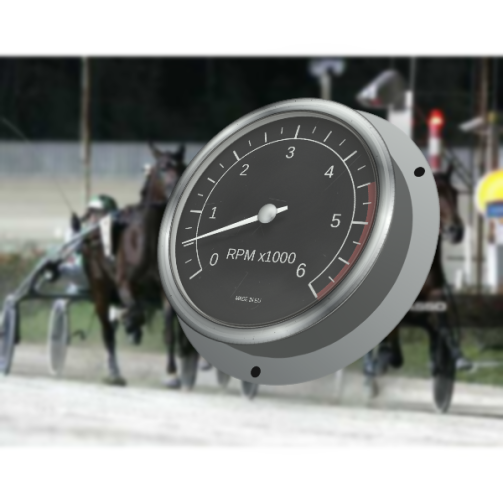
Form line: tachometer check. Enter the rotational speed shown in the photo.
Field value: 500 rpm
